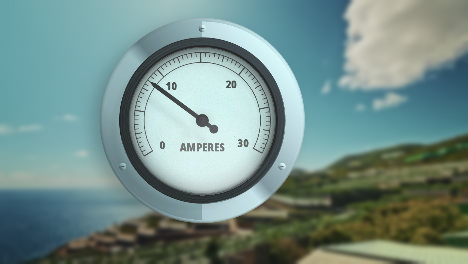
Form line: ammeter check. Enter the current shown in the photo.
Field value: 8.5 A
